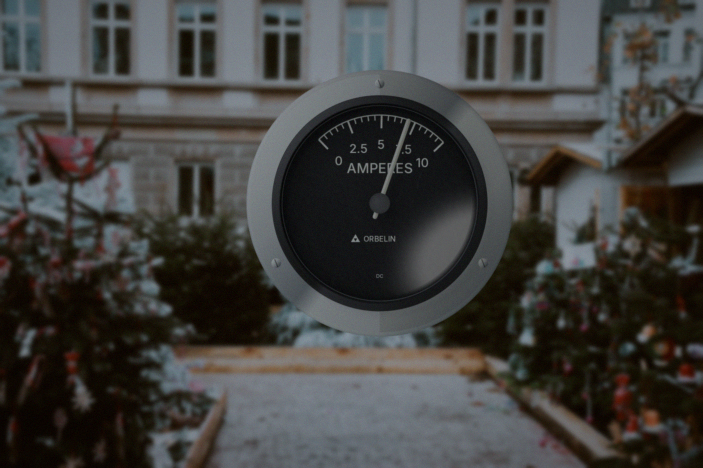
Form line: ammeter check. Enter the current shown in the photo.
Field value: 7 A
